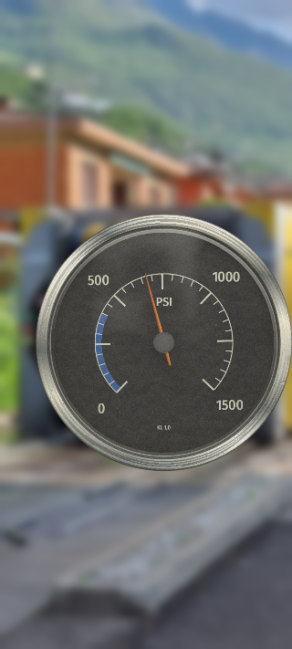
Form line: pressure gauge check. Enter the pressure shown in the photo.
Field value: 675 psi
